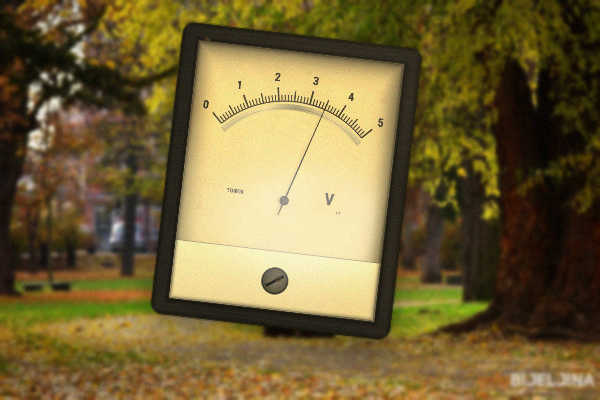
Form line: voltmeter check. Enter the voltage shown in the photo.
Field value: 3.5 V
